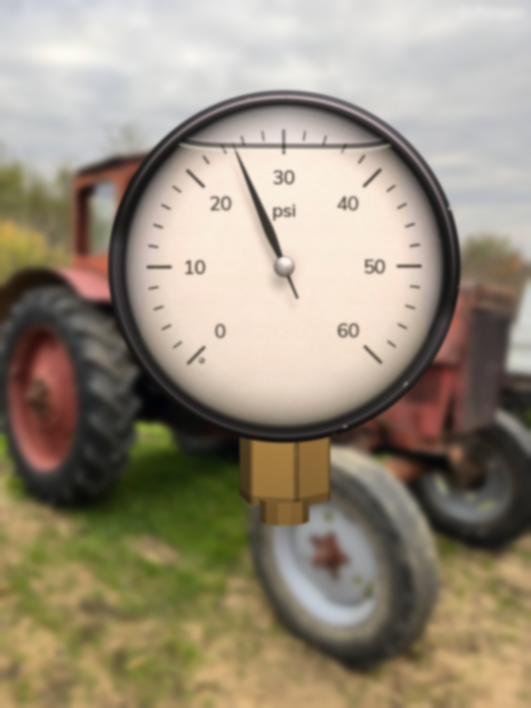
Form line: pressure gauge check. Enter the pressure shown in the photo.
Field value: 25 psi
